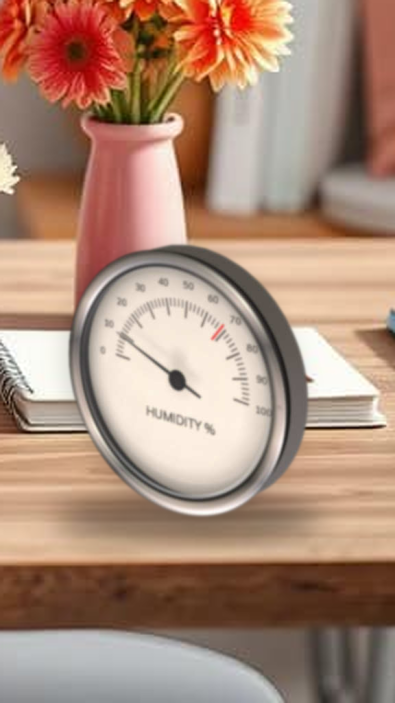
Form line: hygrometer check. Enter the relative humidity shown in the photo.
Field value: 10 %
